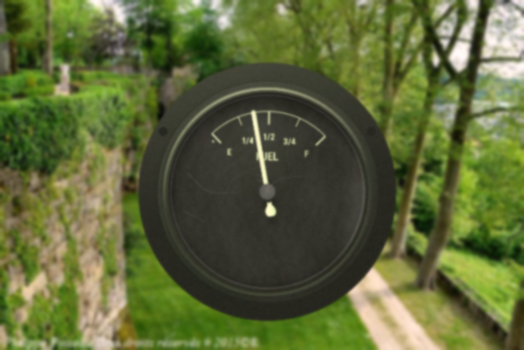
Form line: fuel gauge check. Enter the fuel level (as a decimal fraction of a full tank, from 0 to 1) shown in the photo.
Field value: 0.375
